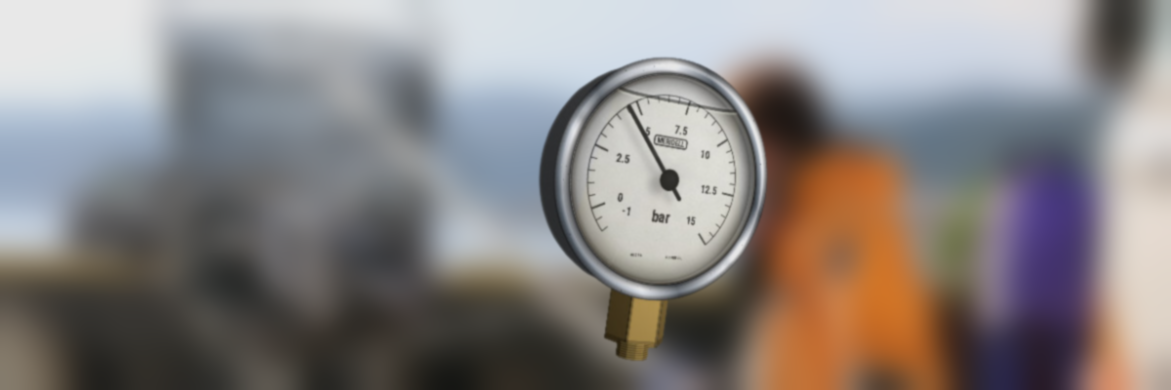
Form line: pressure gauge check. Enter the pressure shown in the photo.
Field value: 4.5 bar
